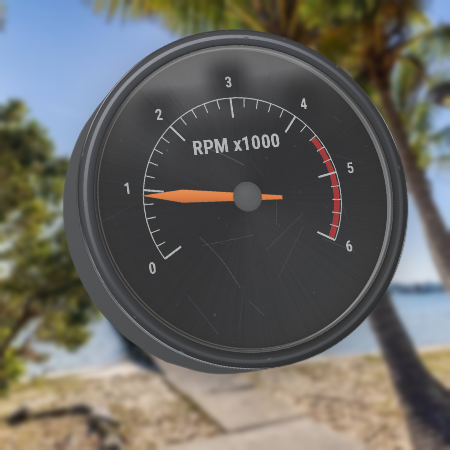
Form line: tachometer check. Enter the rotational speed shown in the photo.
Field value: 900 rpm
